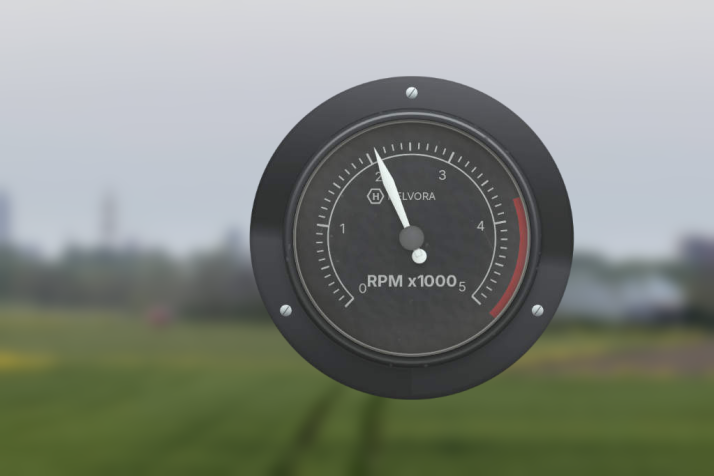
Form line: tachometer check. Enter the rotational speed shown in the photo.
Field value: 2100 rpm
